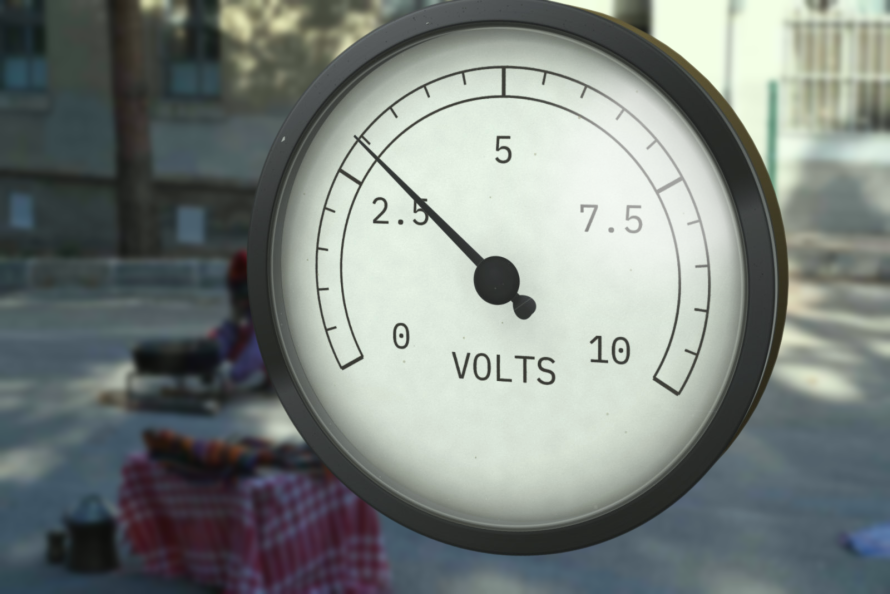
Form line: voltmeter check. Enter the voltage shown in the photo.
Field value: 3 V
